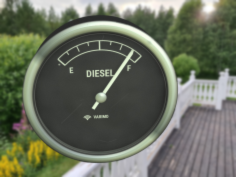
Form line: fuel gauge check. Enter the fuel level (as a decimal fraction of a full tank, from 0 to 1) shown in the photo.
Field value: 0.875
